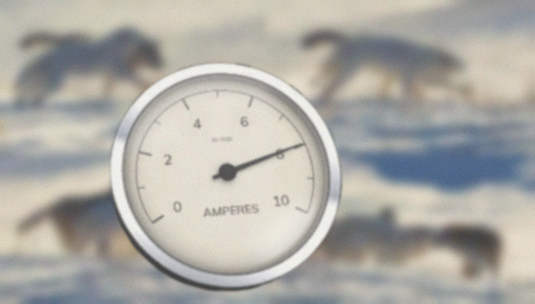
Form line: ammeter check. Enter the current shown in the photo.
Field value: 8 A
